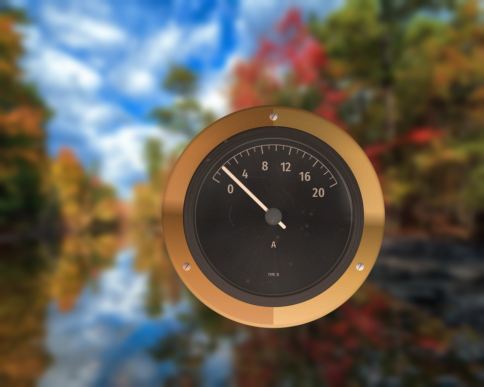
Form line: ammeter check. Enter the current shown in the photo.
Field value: 2 A
